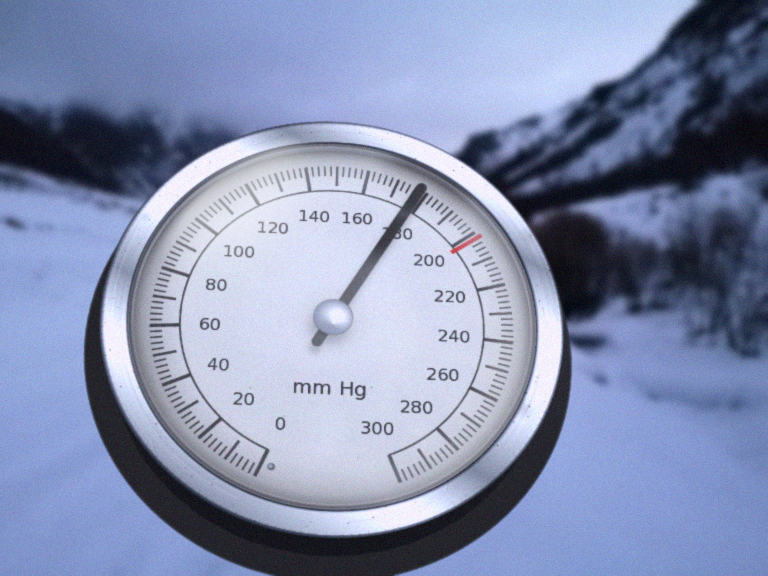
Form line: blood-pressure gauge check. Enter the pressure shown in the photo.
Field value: 178 mmHg
